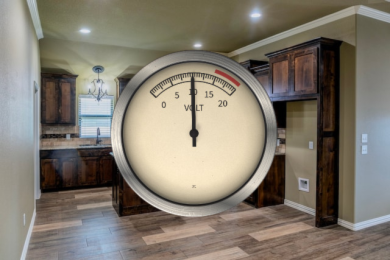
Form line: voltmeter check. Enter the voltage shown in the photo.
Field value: 10 V
